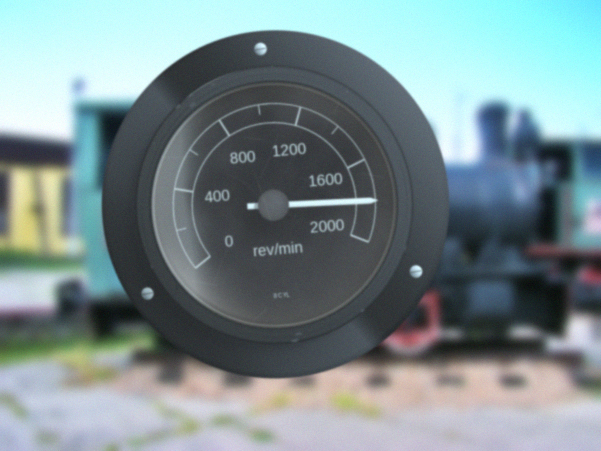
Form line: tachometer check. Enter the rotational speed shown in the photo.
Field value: 1800 rpm
